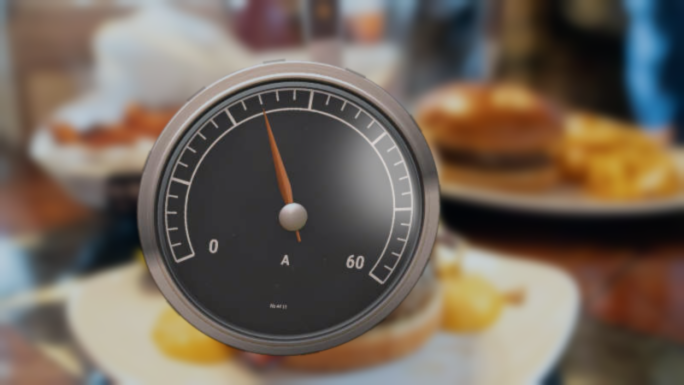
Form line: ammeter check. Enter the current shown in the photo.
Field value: 24 A
